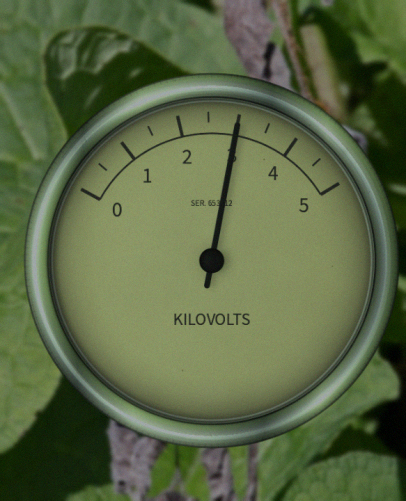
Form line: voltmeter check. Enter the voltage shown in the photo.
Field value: 3 kV
